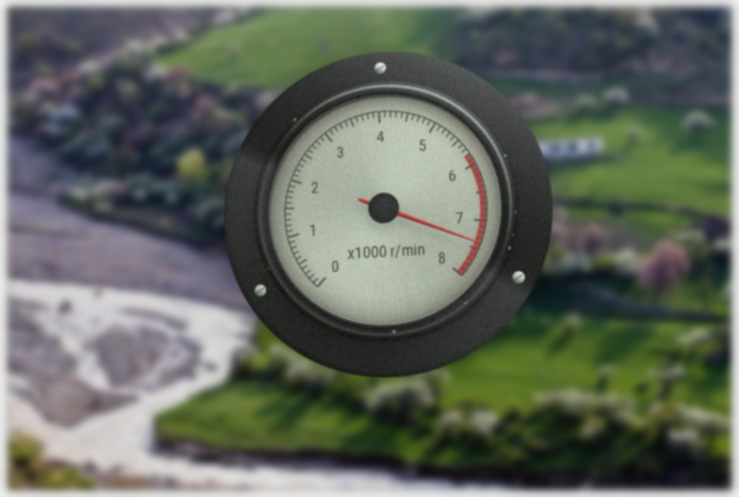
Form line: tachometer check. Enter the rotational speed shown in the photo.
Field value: 7400 rpm
